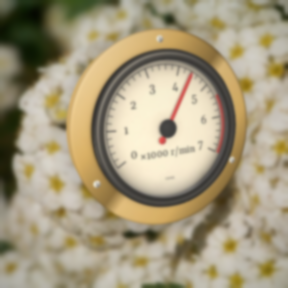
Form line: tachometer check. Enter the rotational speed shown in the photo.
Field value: 4400 rpm
